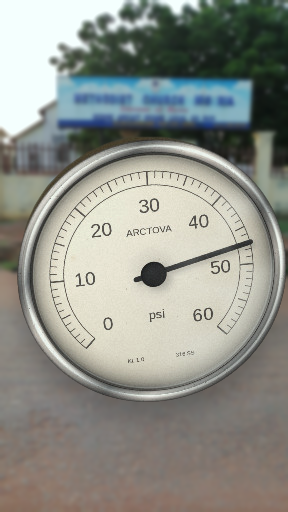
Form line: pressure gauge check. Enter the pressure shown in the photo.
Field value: 47 psi
